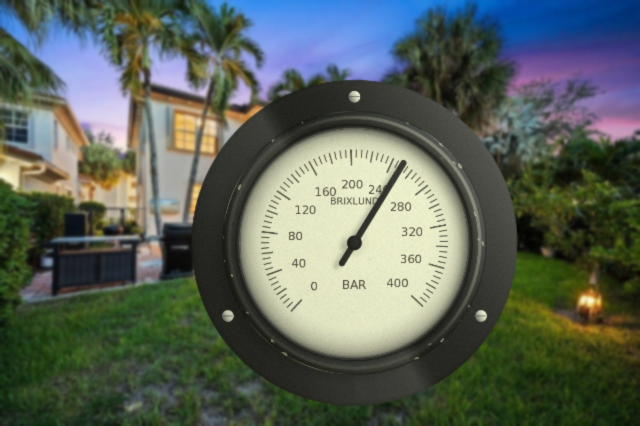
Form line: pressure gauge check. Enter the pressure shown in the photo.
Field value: 250 bar
